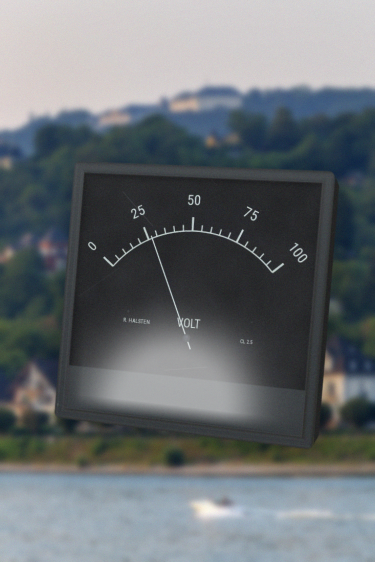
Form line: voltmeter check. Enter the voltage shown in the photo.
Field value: 27.5 V
